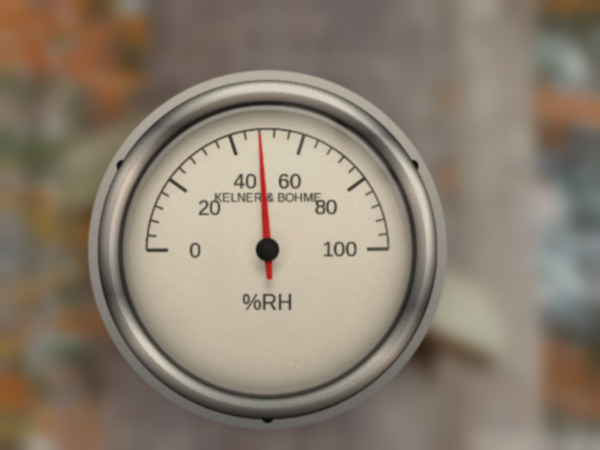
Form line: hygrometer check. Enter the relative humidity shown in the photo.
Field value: 48 %
